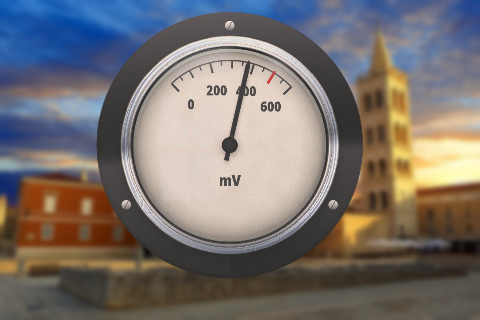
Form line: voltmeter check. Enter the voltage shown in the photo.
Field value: 375 mV
